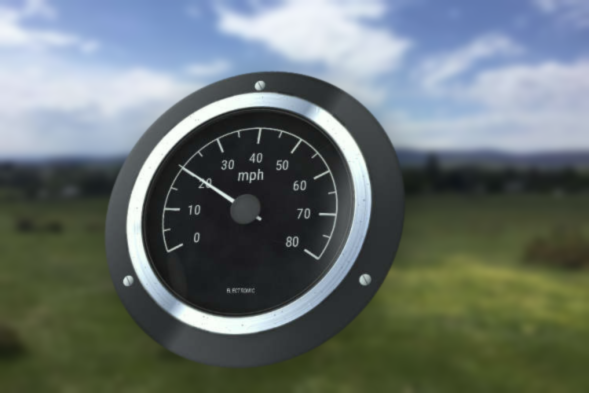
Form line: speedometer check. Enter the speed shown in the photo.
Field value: 20 mph
